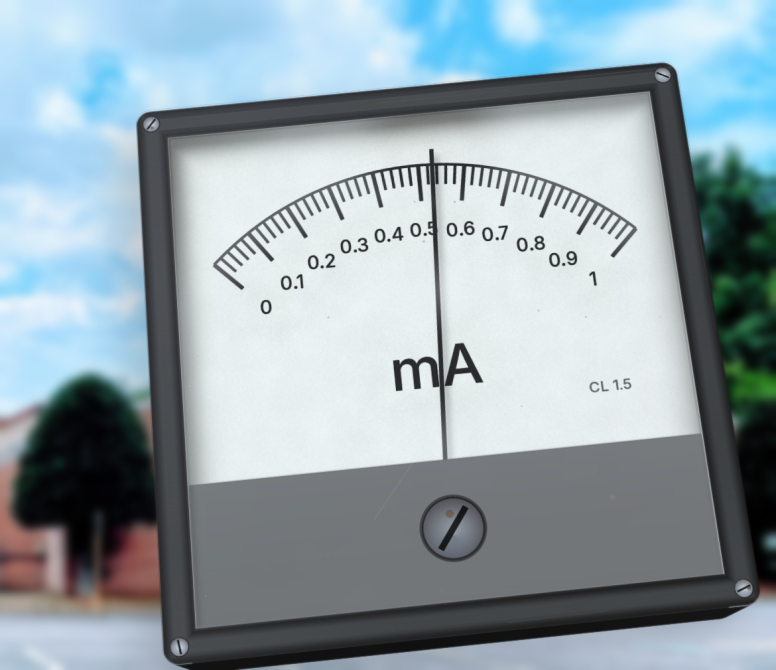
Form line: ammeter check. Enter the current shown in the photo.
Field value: 0.53 mA
